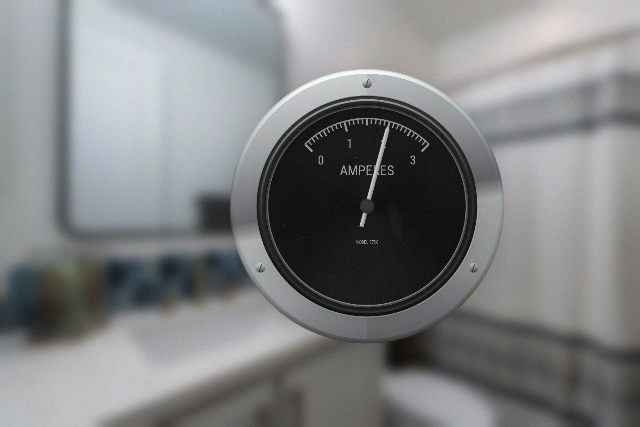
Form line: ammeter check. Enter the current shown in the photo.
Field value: 2 A
